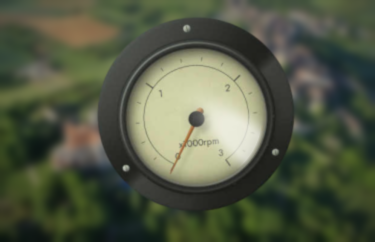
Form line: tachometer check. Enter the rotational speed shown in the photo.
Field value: 0 rpm
